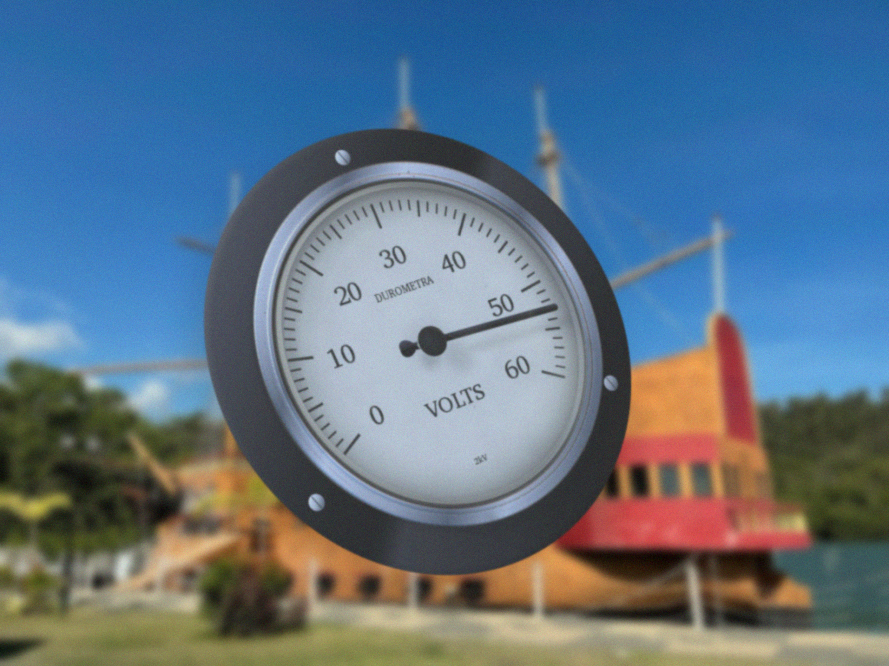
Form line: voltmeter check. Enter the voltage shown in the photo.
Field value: 53 V
